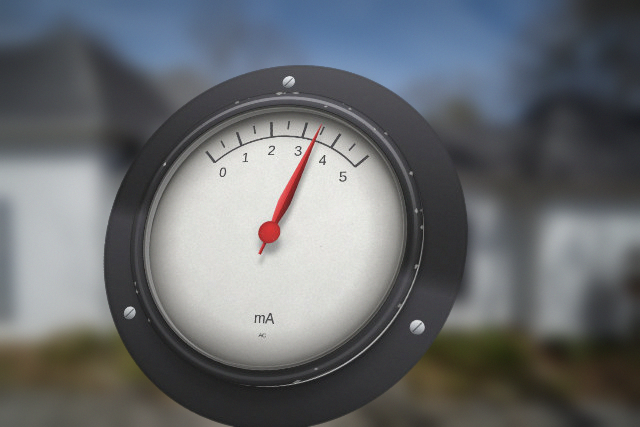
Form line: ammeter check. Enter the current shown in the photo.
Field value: 3.5 mA
